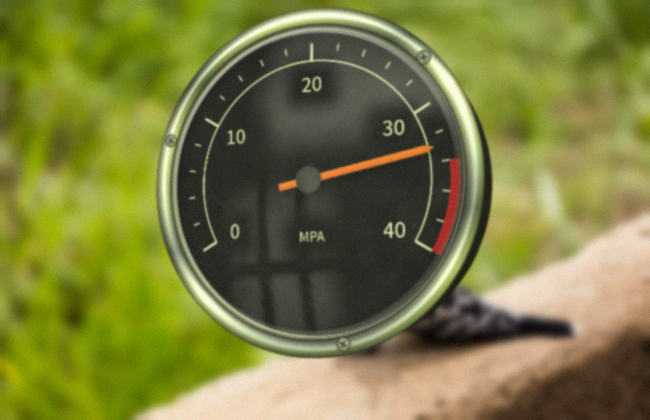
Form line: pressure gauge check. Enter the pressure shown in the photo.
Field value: 33 MPa
